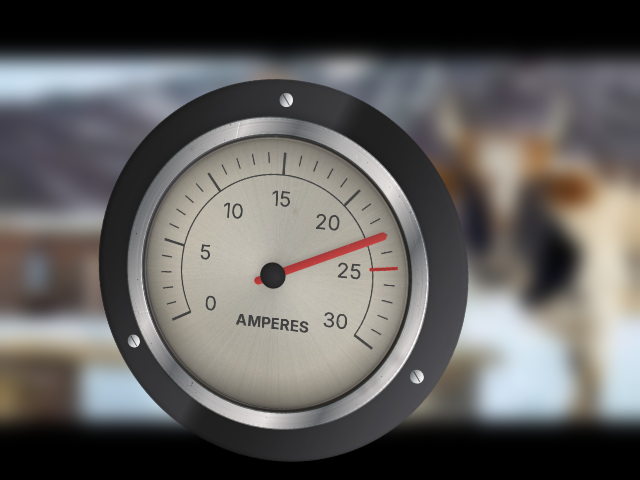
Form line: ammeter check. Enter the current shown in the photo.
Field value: 23 A
